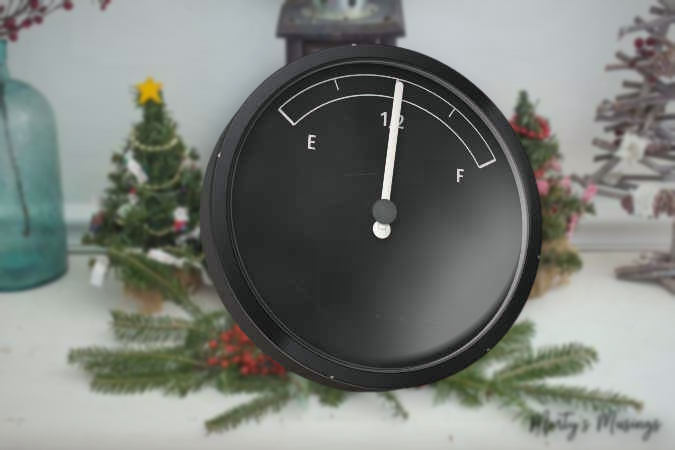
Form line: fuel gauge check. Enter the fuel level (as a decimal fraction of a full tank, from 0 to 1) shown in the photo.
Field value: 0.5
